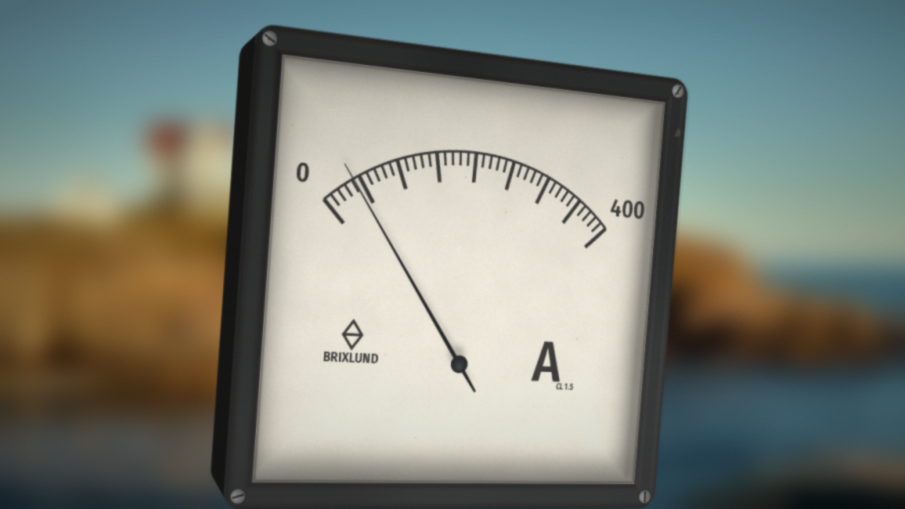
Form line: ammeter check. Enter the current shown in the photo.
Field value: 40 A
